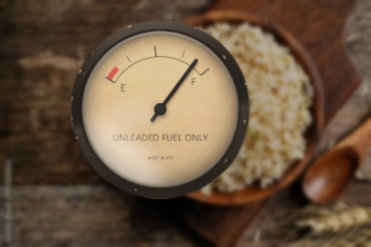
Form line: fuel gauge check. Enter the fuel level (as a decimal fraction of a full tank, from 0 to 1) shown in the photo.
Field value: 0.875
